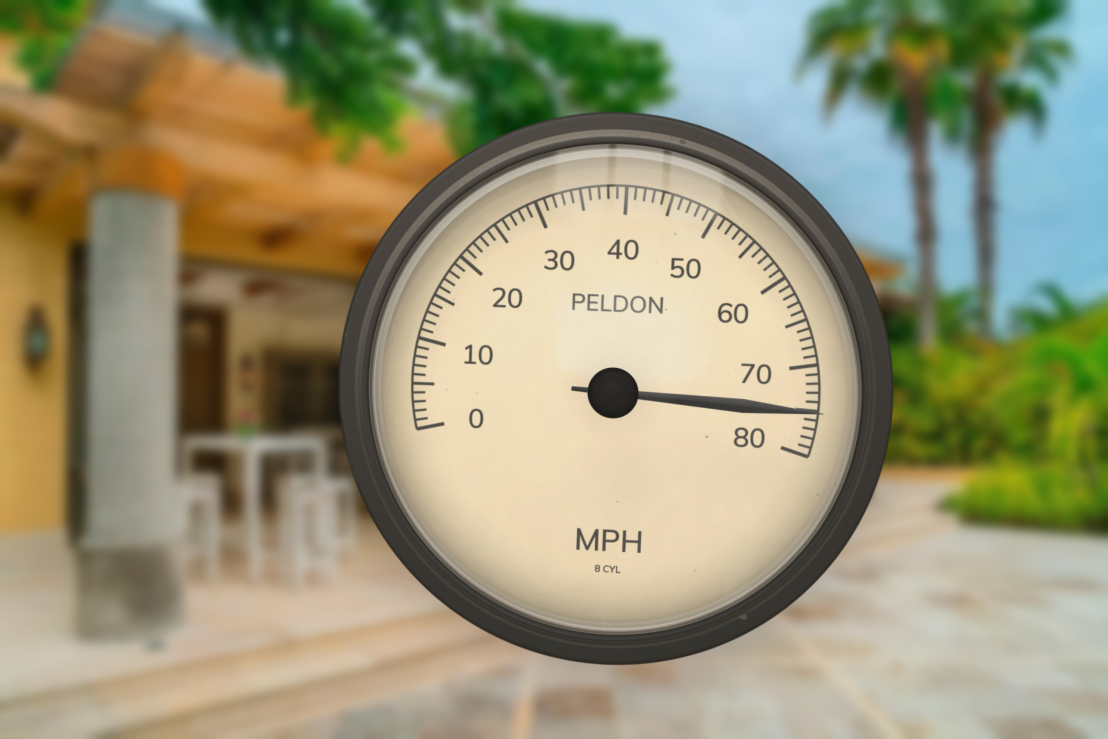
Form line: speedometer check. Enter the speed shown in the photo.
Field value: 75 mph
